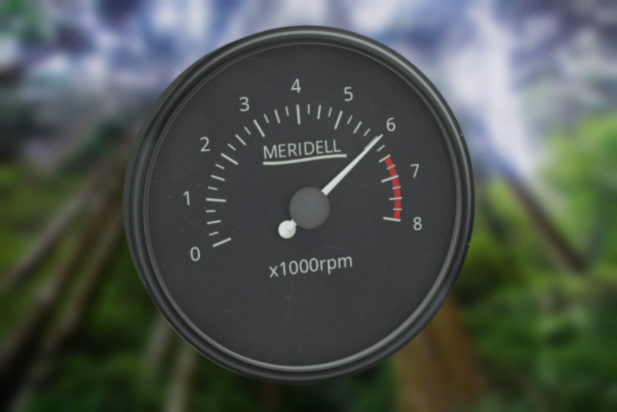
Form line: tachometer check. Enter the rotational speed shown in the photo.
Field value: 6000 rpm
